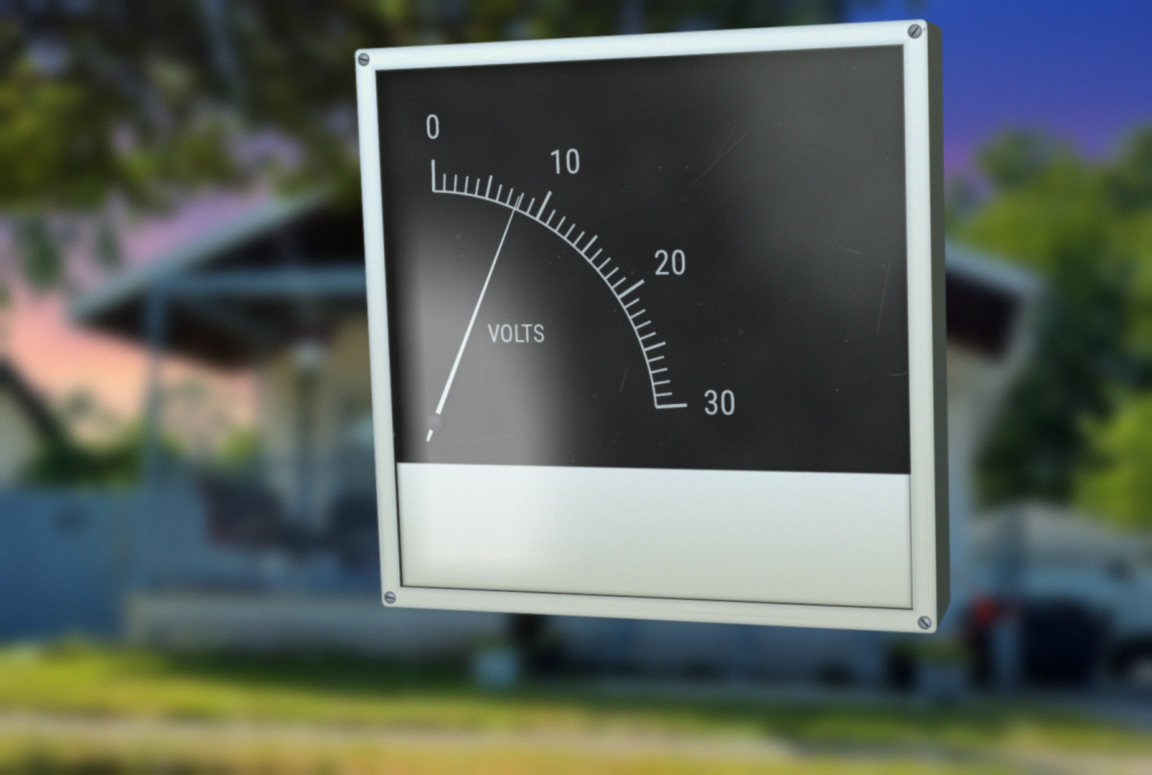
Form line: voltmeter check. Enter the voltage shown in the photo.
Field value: 8 V
